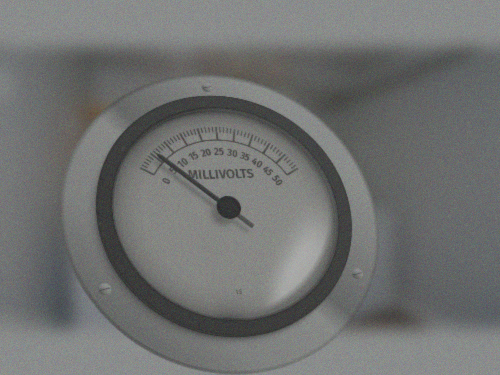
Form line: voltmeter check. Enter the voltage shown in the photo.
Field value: 5 mV
